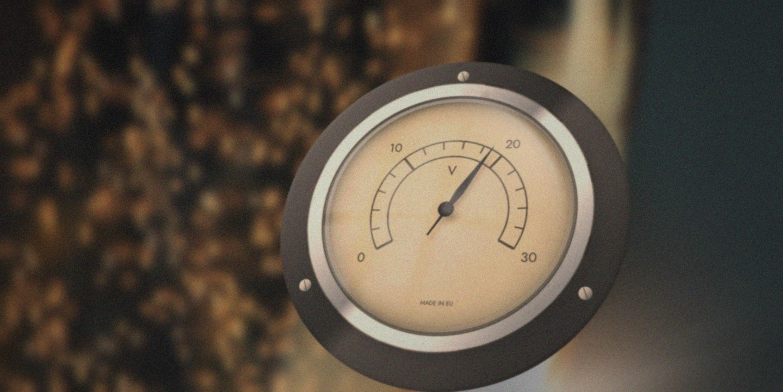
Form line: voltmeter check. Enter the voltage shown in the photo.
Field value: 19 V
